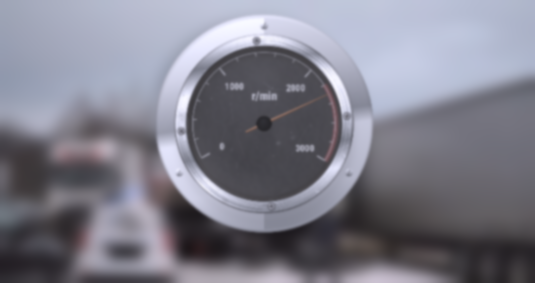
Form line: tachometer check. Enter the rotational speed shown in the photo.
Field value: 2300 rpm
